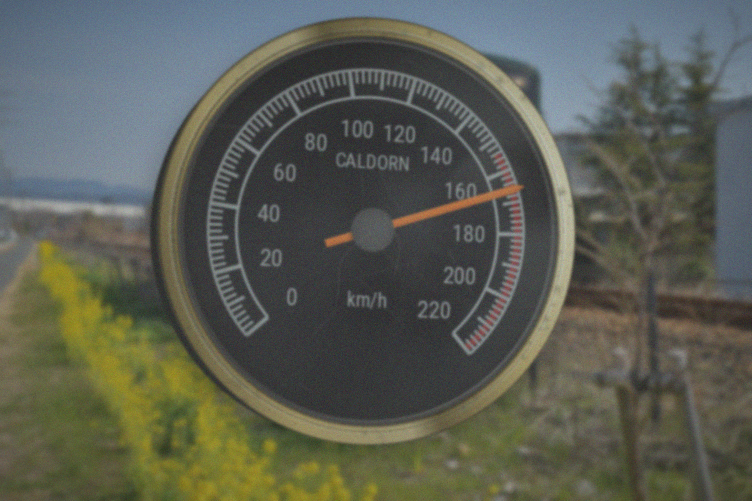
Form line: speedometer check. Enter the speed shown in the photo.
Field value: 166 km/h
